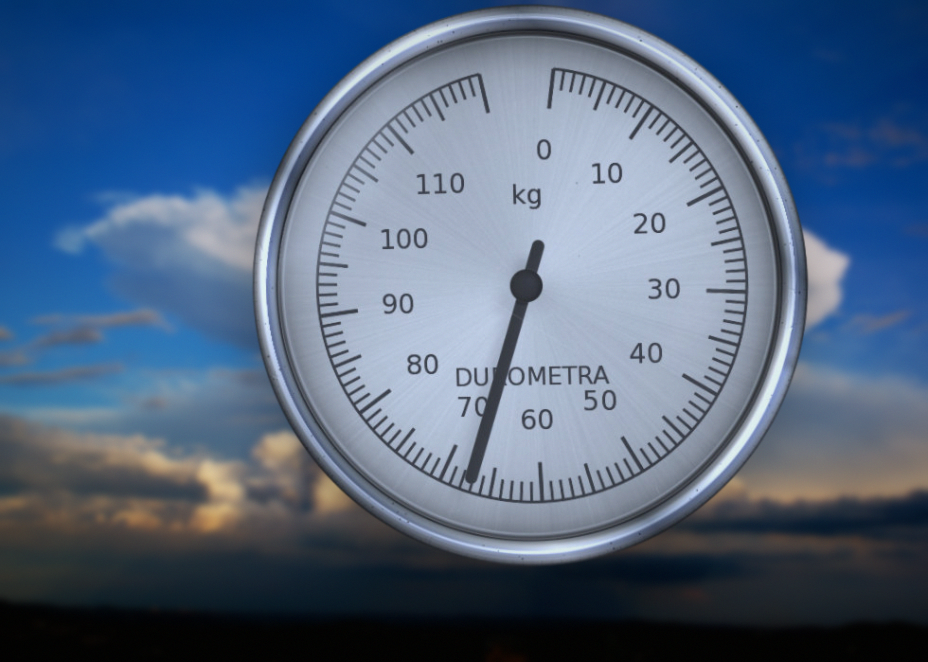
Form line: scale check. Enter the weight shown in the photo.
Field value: 67 kg
